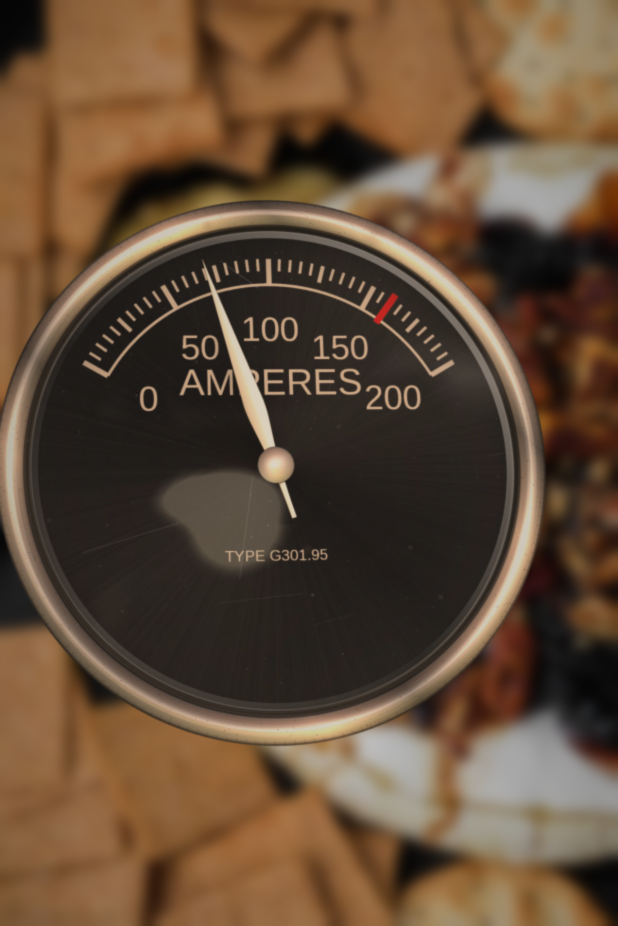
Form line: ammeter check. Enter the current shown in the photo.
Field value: 70 A
